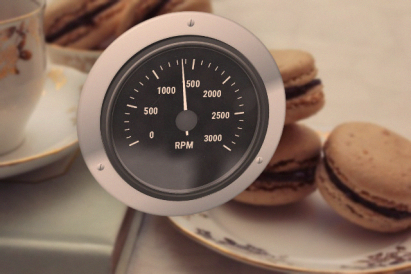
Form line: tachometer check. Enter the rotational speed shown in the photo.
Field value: 1350 rpm
